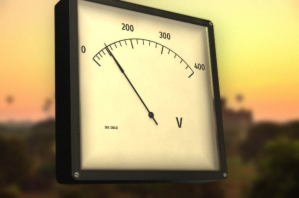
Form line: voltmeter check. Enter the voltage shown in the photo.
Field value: 100 V
